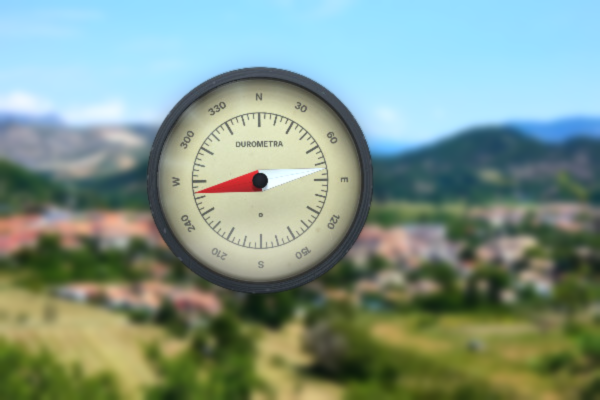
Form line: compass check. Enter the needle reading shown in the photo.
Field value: 260 °
